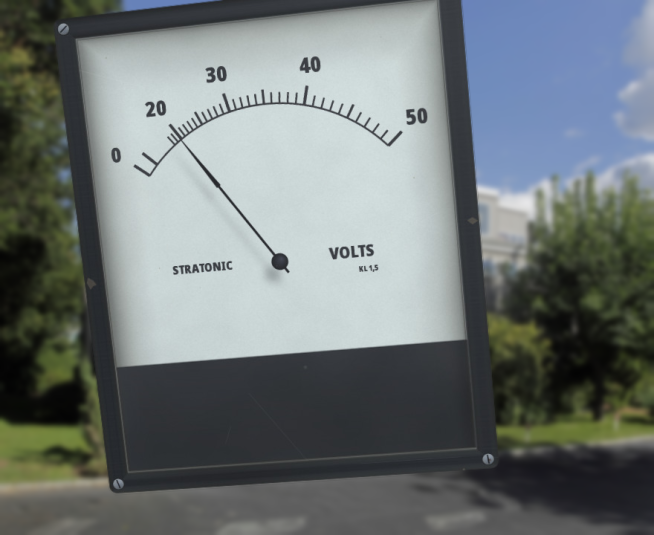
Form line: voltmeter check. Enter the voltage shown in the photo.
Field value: 20 V
